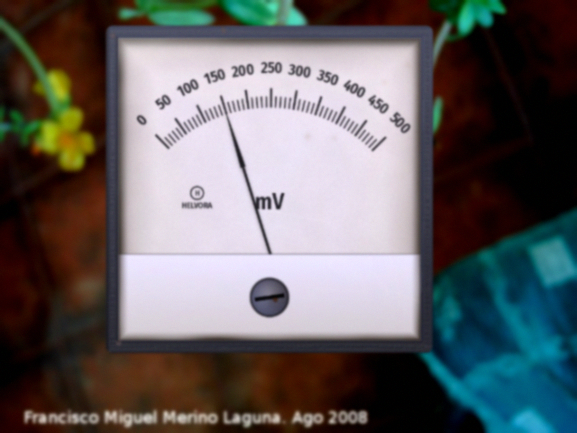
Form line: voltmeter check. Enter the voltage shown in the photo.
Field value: 150 mV
